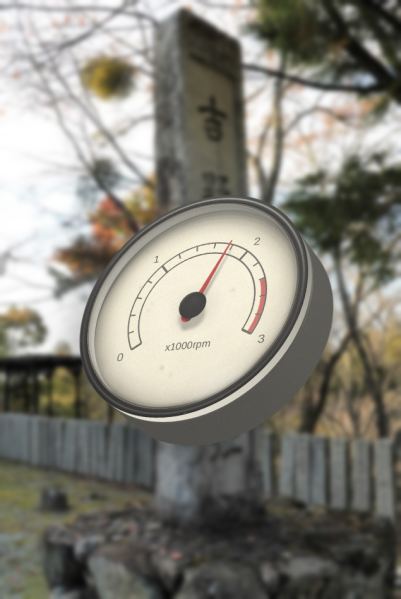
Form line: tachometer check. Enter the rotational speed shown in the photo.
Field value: 1800 rpm
